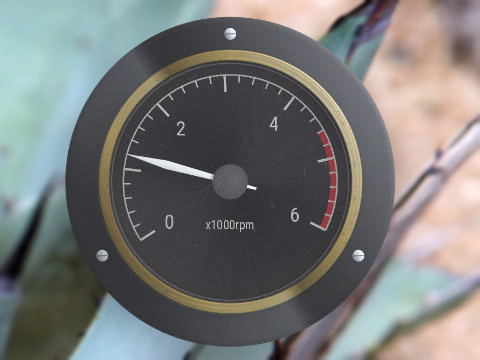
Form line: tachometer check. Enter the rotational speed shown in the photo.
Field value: 1200 rpm
